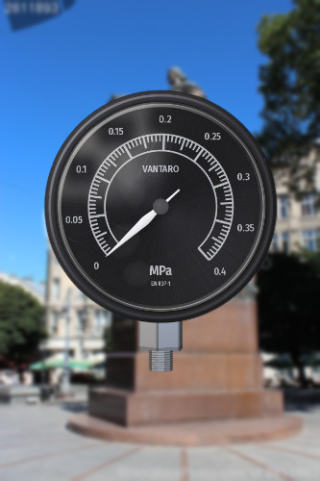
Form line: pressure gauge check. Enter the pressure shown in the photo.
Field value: 0 MPa
